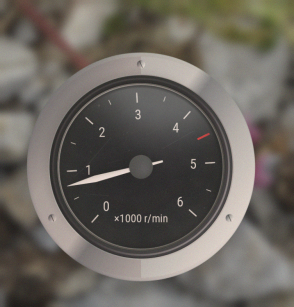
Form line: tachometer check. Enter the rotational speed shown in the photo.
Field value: 750 rpm
